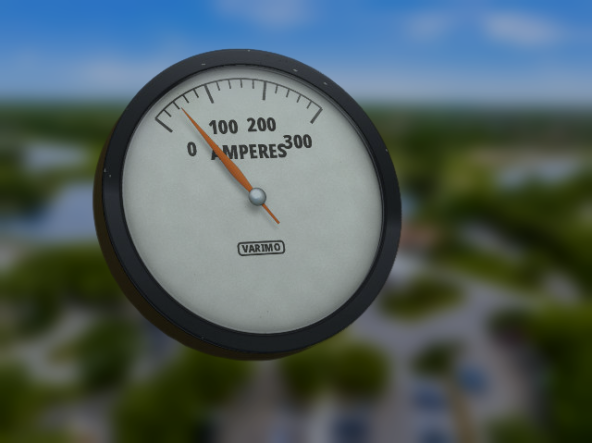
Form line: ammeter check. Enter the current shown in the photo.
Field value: 40 A
